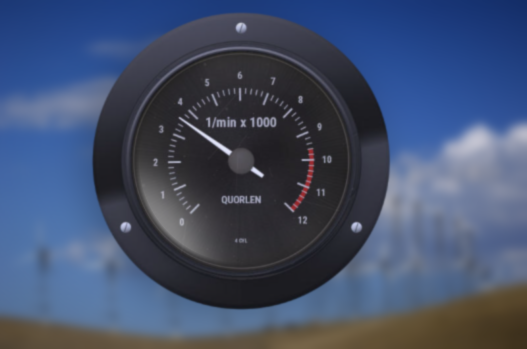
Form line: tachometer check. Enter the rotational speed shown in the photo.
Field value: 3600 rpm
